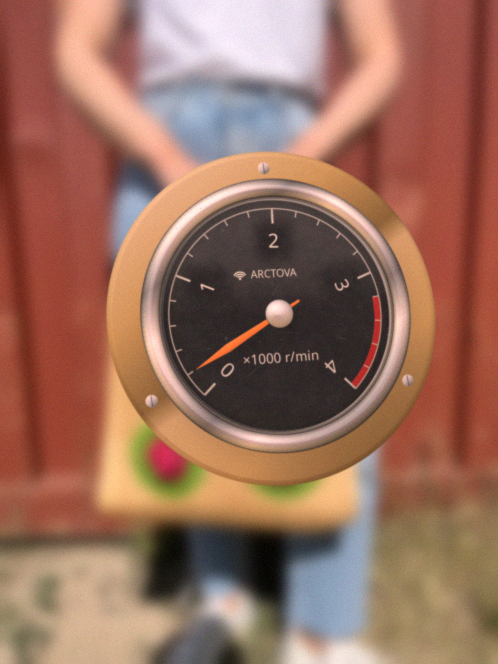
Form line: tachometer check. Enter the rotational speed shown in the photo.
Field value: 200 rpm
